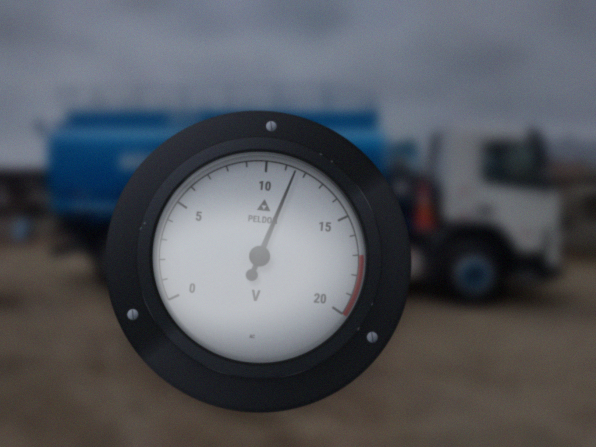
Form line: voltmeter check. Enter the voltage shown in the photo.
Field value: 11.5 V
